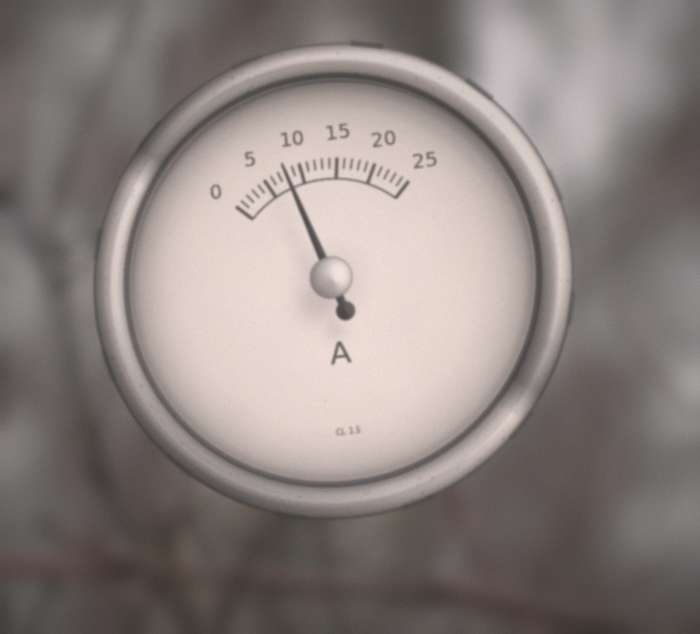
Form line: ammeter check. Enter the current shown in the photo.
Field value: 8 A
